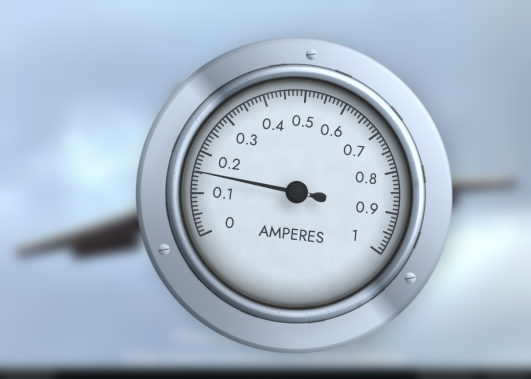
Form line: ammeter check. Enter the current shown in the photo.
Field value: 0.15 A
